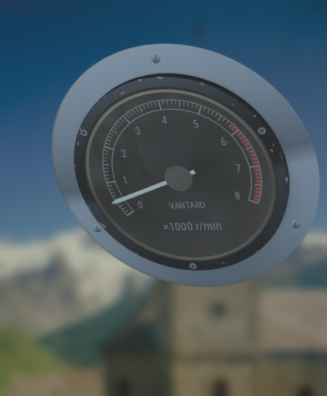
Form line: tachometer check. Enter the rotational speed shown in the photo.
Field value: 500 rpm
